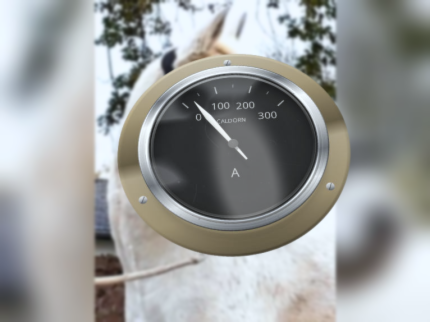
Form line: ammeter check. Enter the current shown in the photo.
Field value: 25 A
